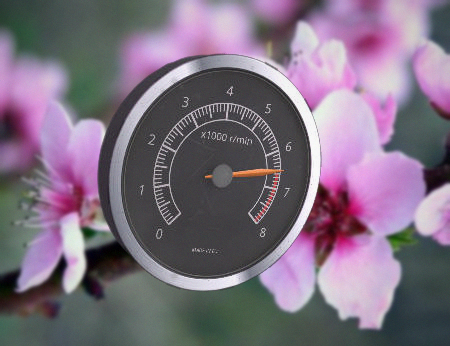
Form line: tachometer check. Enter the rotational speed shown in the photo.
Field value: 6500 rpm
